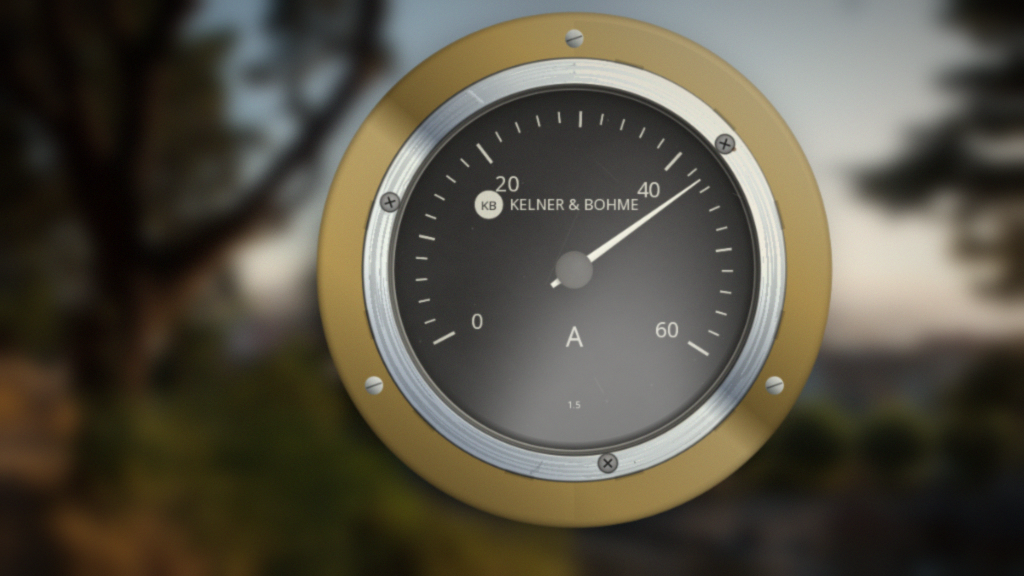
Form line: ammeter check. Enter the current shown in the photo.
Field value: 43 A
